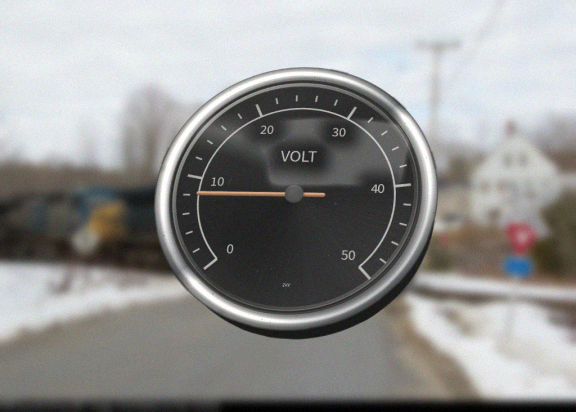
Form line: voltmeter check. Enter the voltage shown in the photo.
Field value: 8 V
